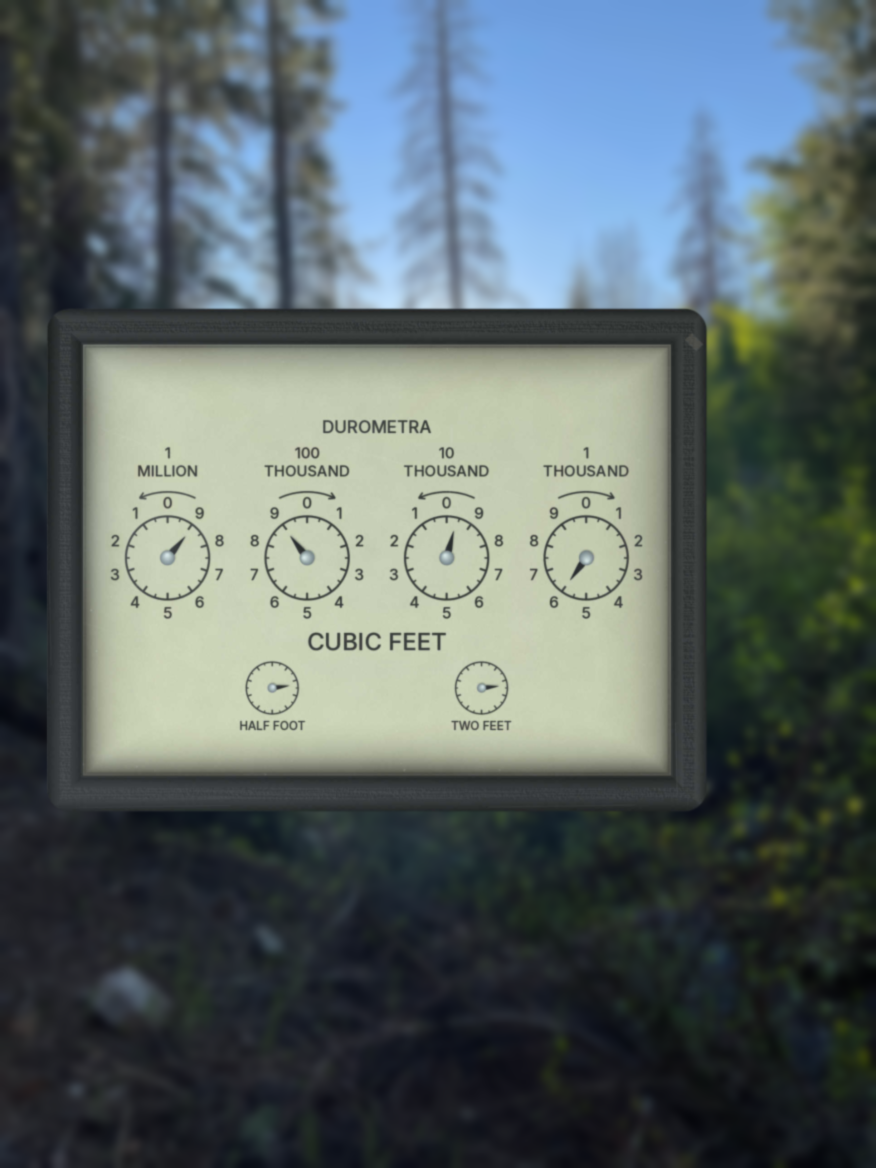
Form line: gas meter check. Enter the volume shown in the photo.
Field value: 889600 ft³
